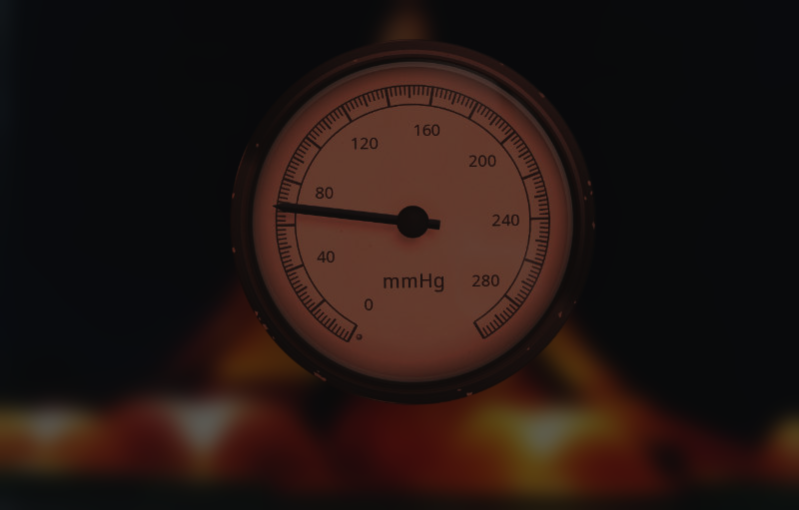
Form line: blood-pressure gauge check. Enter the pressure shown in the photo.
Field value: 68 mmHg
